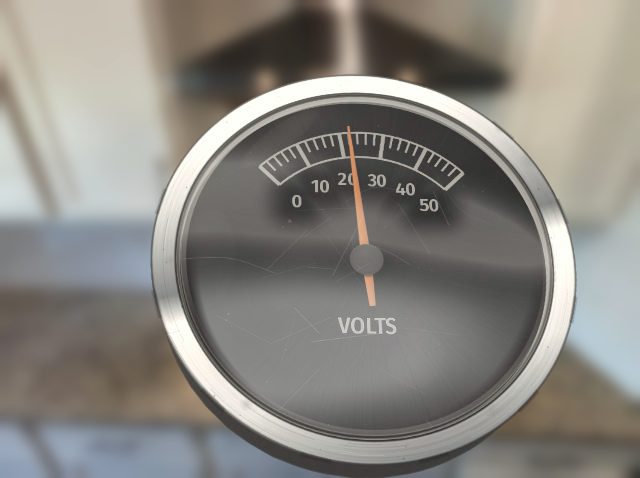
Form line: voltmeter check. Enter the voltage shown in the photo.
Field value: 22 V
